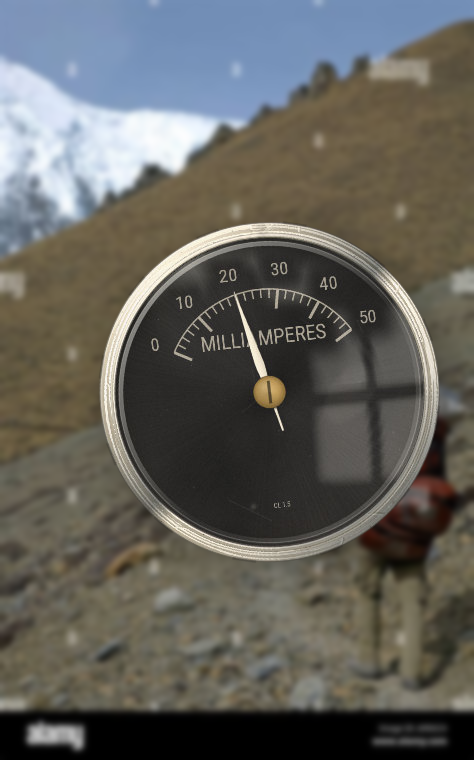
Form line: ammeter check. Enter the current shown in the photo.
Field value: 20 mA
